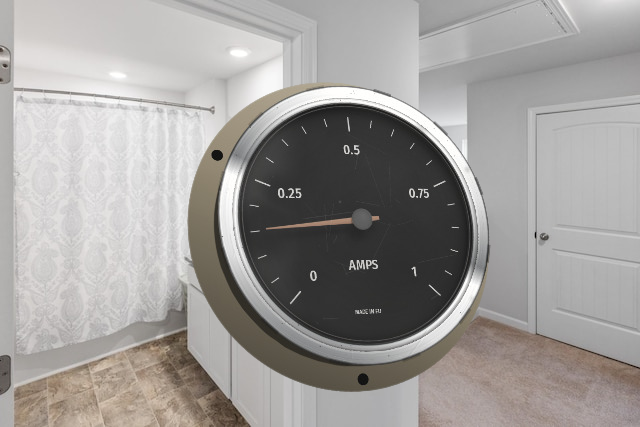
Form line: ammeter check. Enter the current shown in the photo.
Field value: 0.15 A
